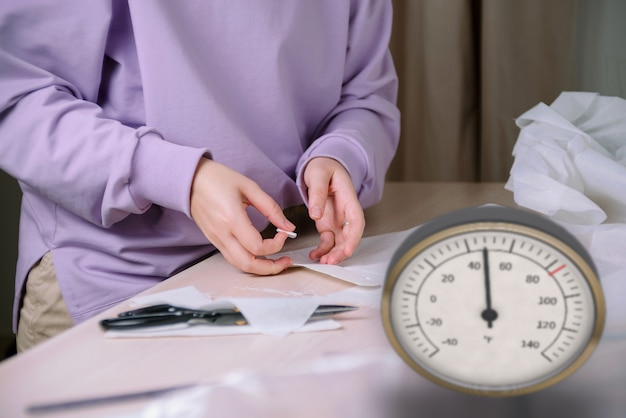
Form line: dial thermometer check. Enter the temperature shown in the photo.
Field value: 48 °F
